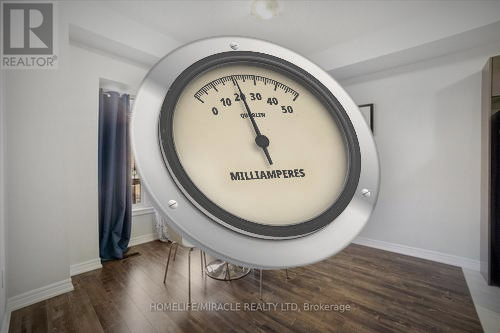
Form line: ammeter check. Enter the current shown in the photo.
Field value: 20 mA
